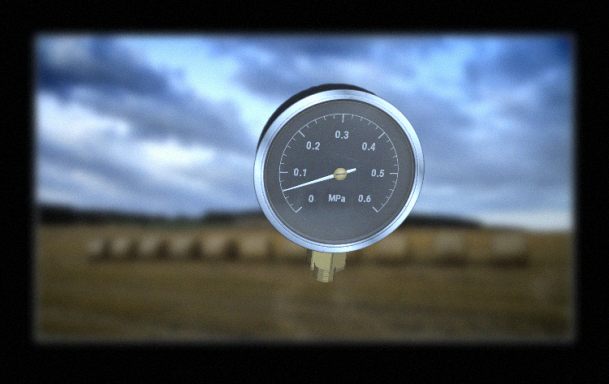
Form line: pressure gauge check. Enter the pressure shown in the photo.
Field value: 0.06 MPa
